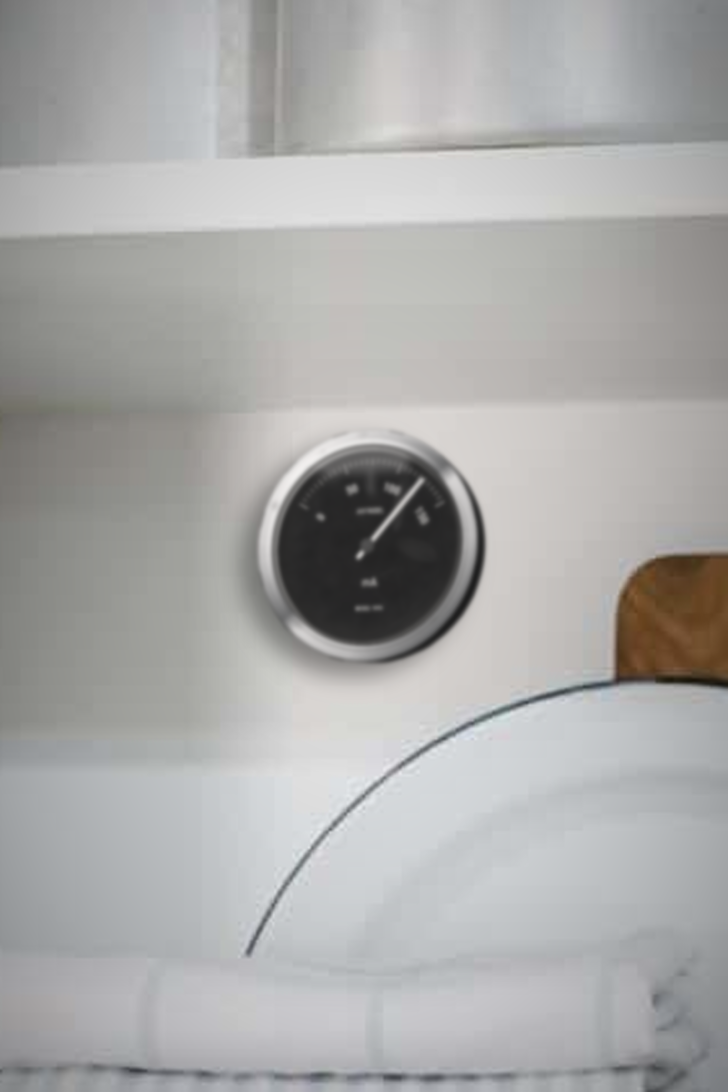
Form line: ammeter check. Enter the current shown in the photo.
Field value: 125 mA
